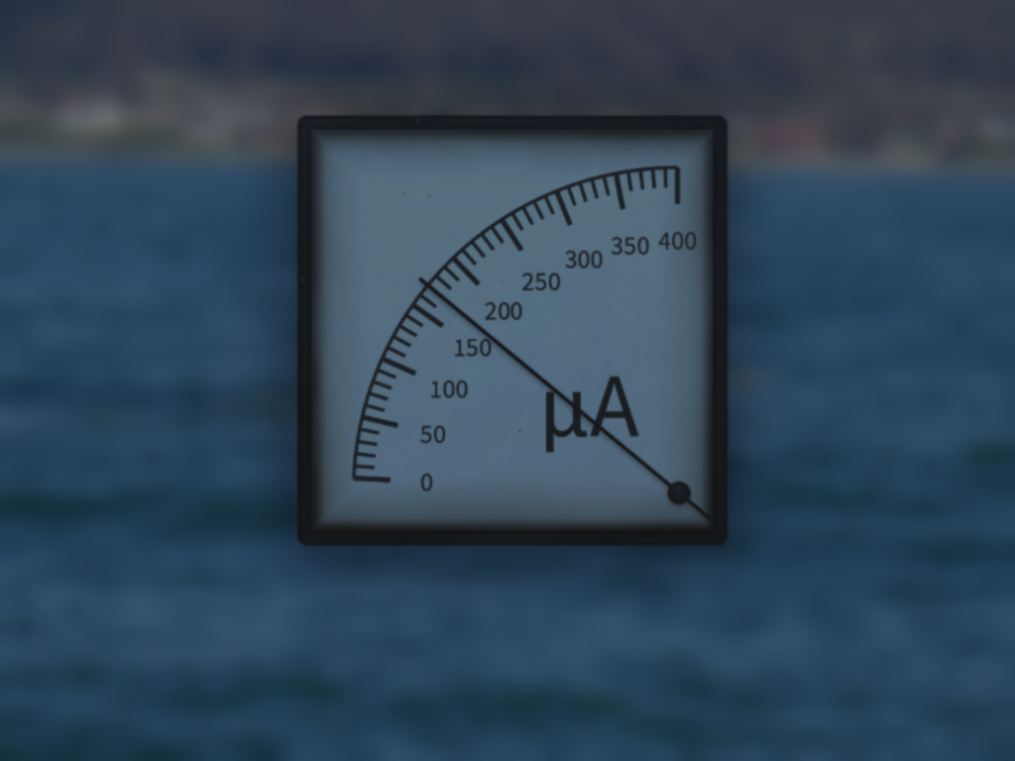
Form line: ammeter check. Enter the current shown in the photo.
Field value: 170 µA
